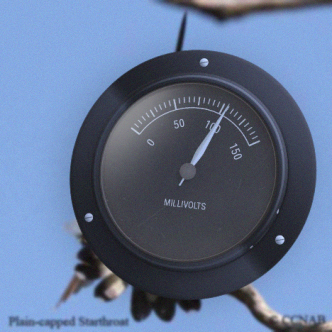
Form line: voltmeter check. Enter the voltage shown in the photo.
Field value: 105 mV
